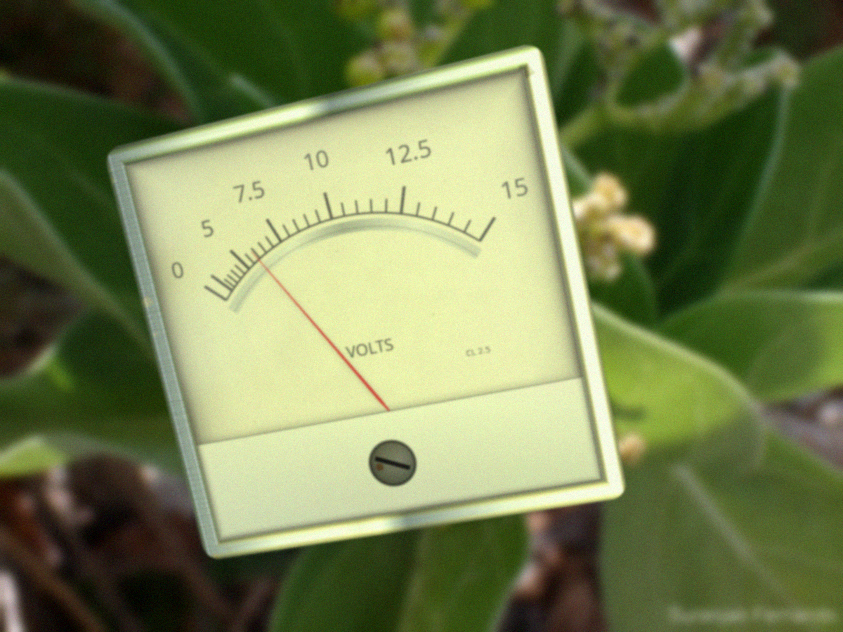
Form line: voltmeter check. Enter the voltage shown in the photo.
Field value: 6 V
